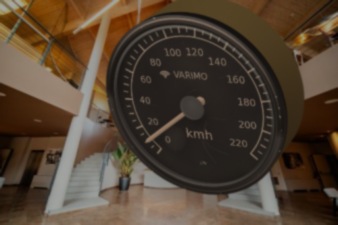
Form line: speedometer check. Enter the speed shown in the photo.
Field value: 10 km/h
